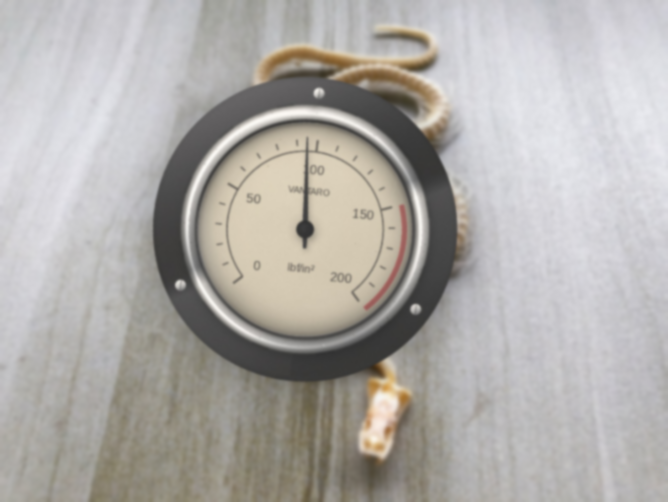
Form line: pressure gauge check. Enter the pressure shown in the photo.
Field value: 95 psi
